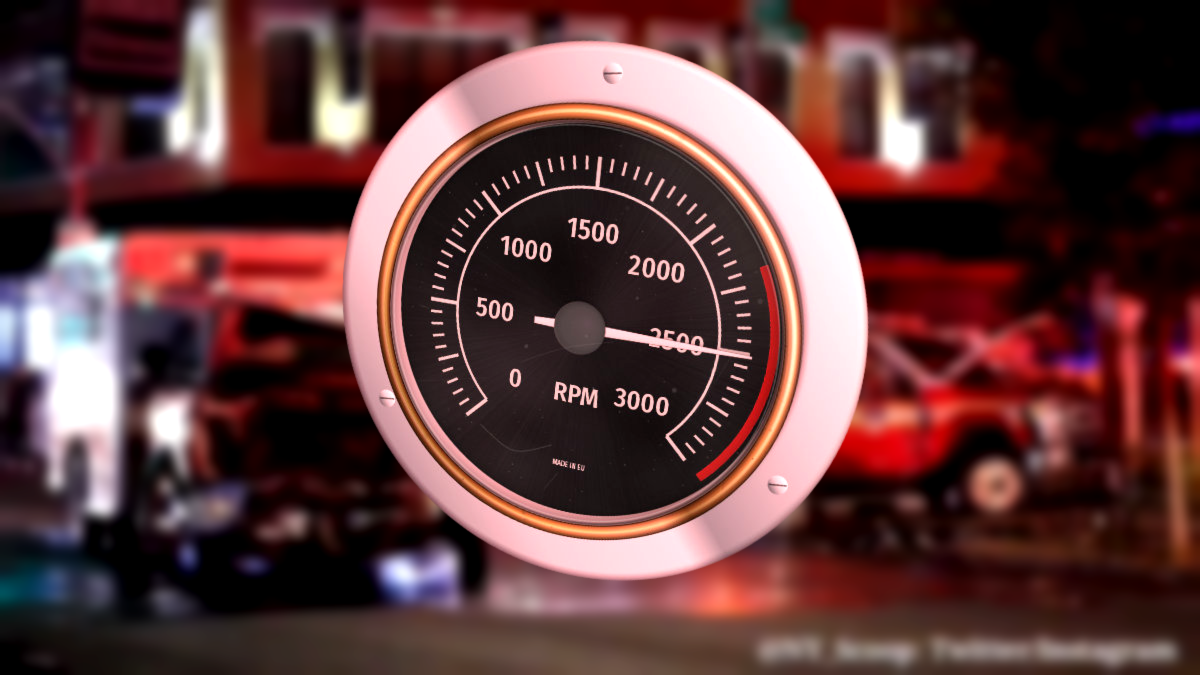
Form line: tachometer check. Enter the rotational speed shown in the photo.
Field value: 2500 rpm
